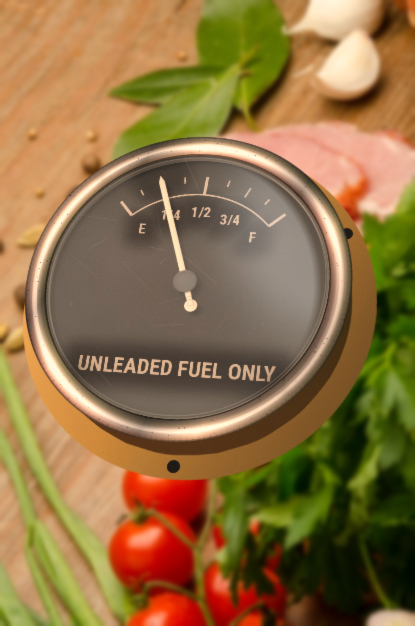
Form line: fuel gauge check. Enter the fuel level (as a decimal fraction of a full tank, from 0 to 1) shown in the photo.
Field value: 0.25
